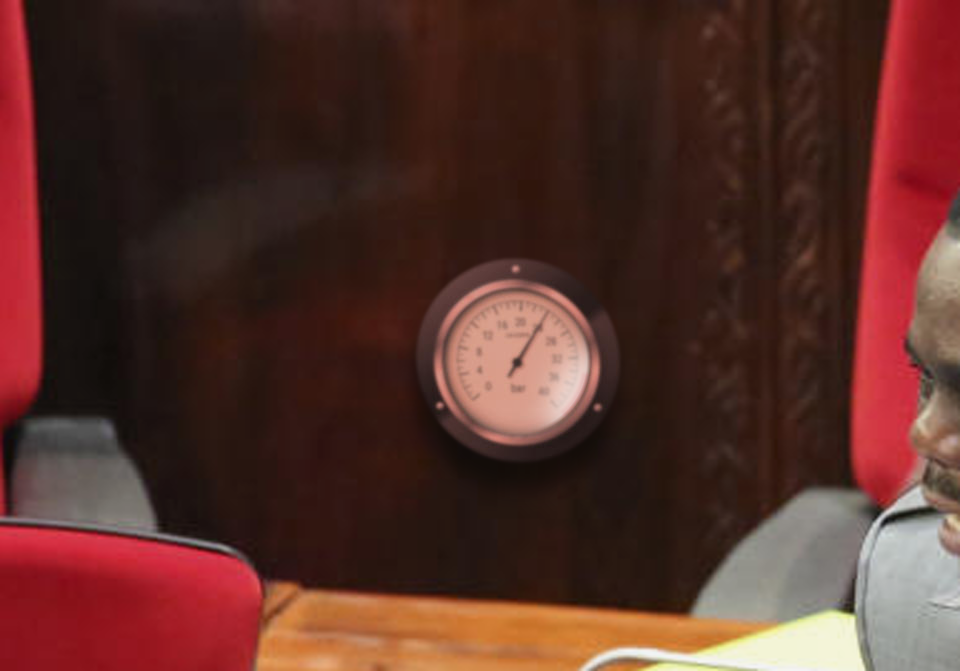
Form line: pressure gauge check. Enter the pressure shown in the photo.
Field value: 24 bar
